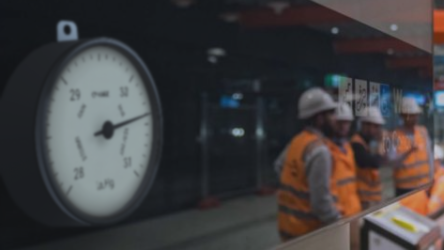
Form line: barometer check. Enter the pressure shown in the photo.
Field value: 30.4 inHg
